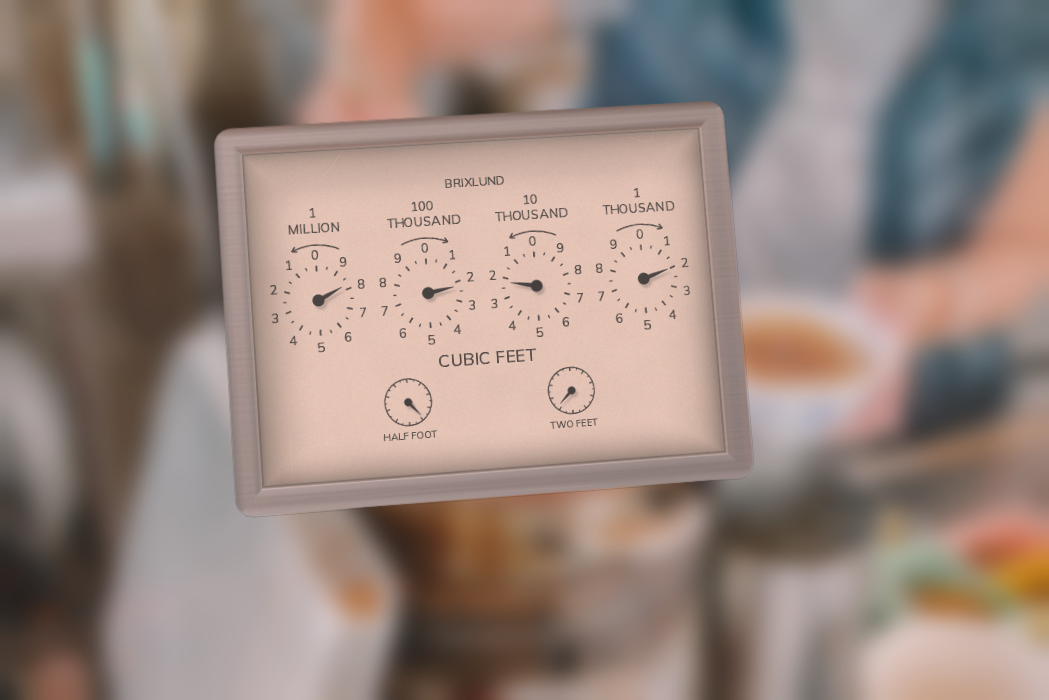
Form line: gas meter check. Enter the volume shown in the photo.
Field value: 822200 ft³
